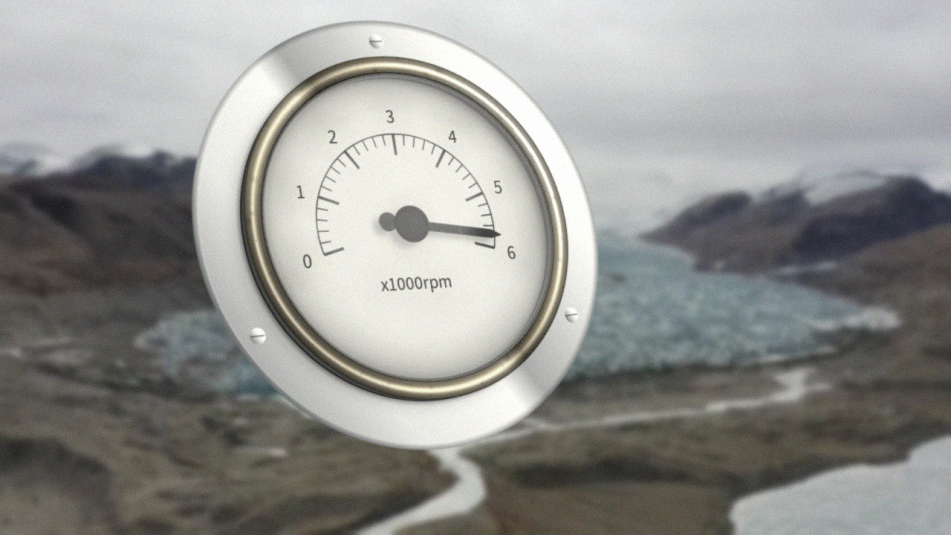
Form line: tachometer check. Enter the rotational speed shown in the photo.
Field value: 5800 rpm
